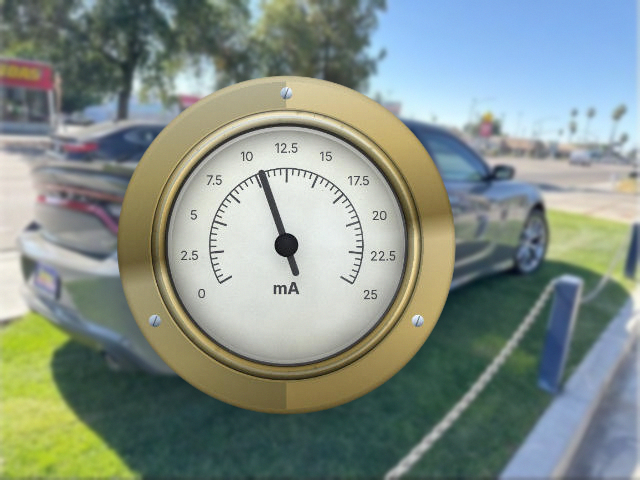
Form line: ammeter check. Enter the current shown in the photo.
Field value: 10.5 mA
